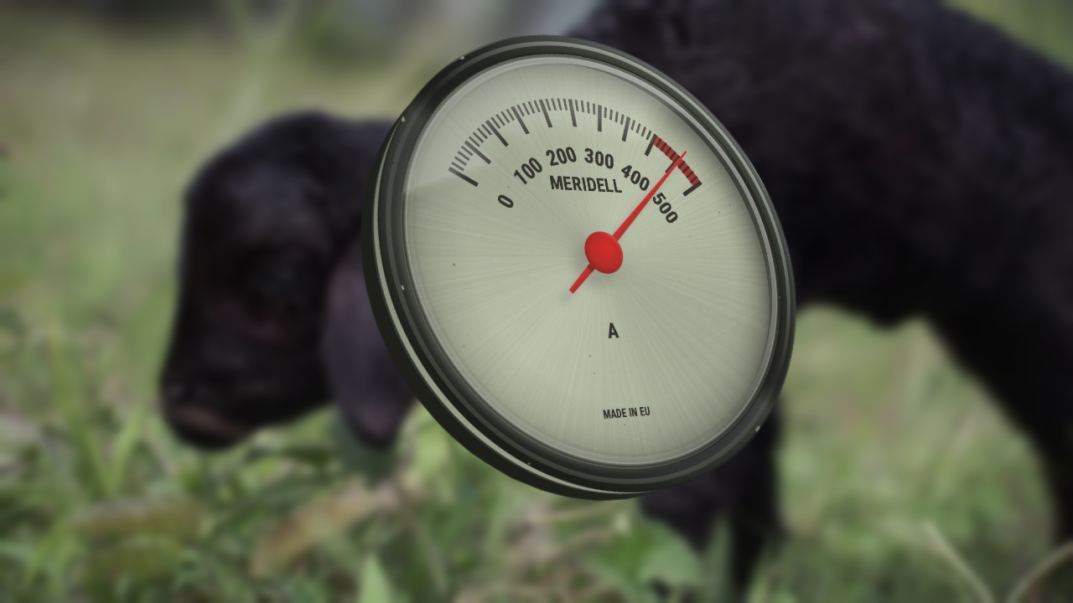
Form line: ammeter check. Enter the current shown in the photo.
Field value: 450 A
